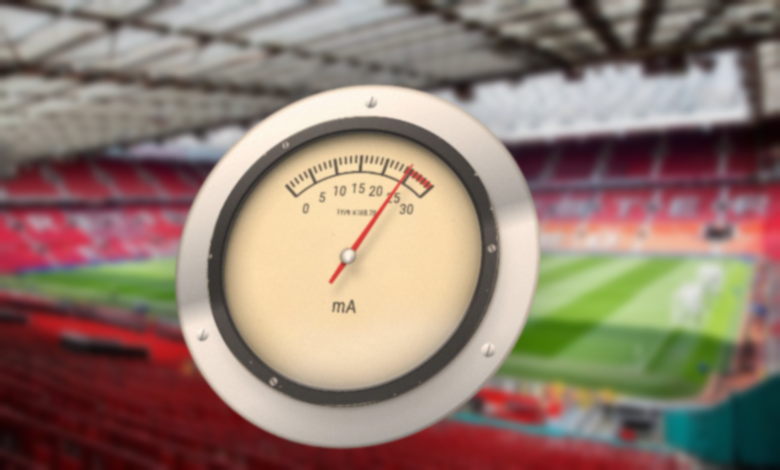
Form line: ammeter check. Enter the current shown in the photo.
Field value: 25 mA
